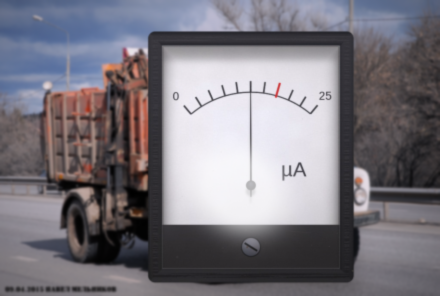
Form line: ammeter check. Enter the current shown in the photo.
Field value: 12.5 µA
